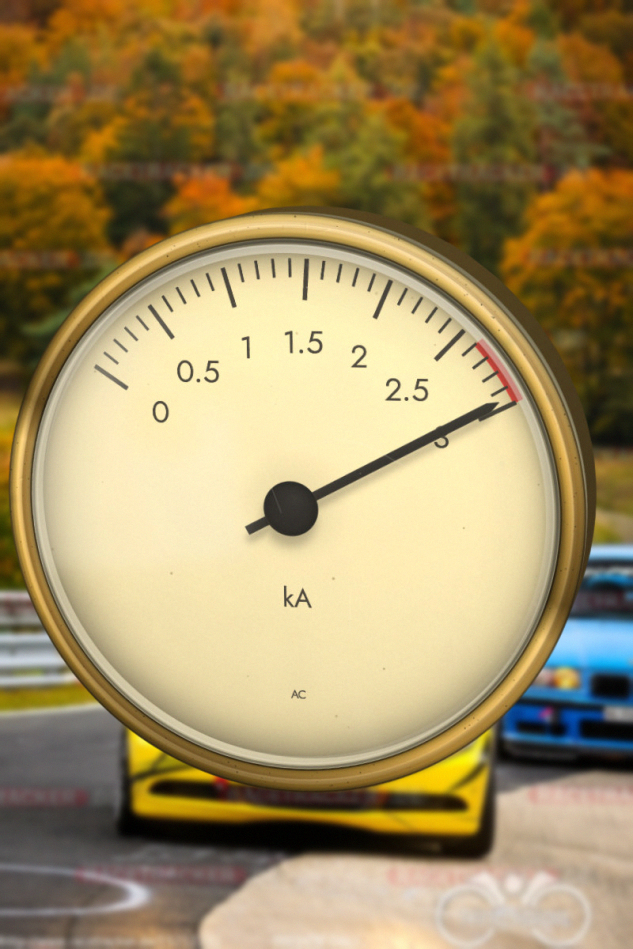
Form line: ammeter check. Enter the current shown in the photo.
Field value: 2.95 kA
